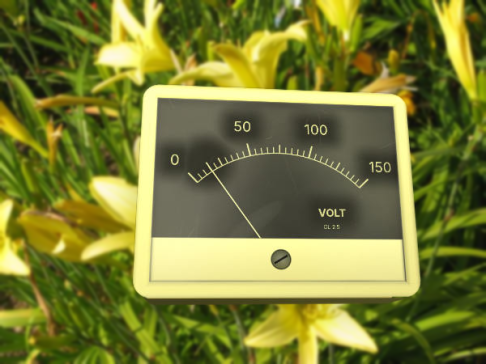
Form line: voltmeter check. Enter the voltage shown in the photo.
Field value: 15 V
